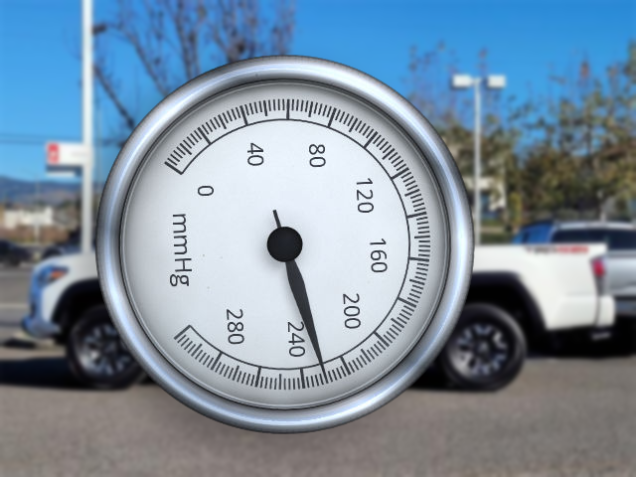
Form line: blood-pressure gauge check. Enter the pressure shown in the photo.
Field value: 230 mmHg
